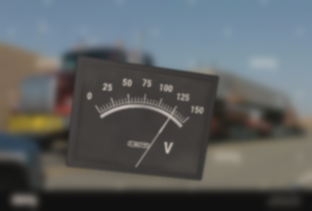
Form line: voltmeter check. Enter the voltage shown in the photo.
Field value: 125 V
